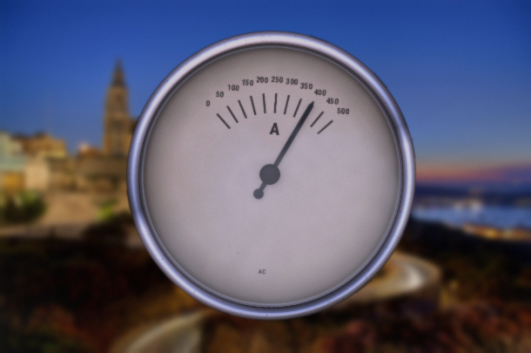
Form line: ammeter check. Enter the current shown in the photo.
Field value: 400 A
